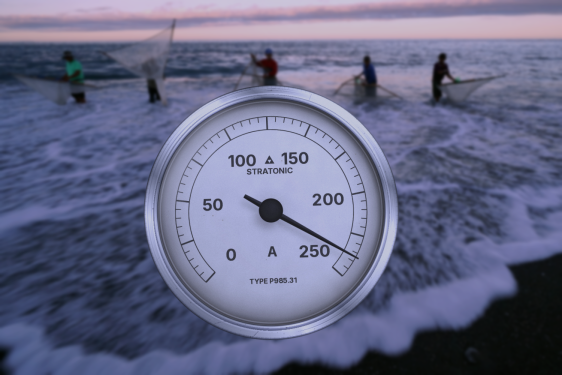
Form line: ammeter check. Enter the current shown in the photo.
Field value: 237.5 A
